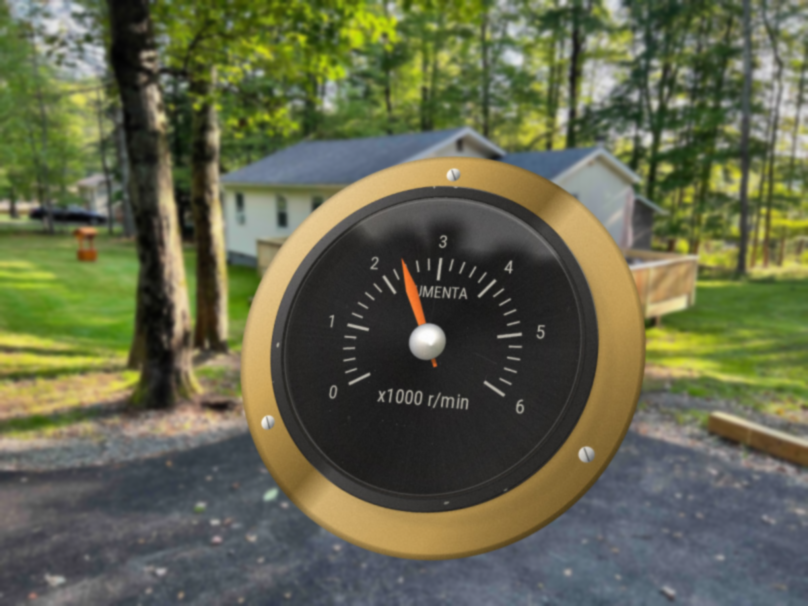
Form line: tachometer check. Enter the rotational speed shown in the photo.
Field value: 2400 rpm
